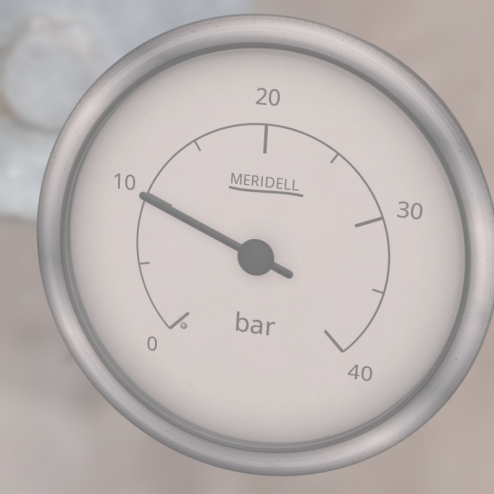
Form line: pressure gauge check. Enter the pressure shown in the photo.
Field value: 10 bar
